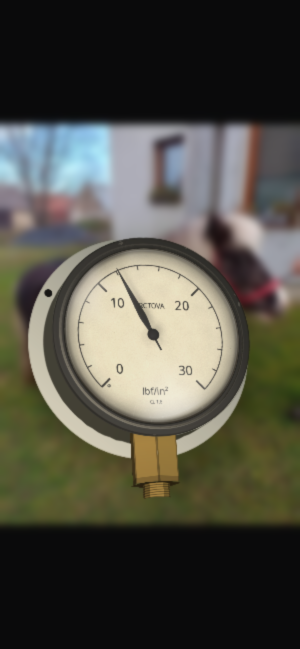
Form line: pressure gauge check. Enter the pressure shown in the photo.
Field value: 12 psi
